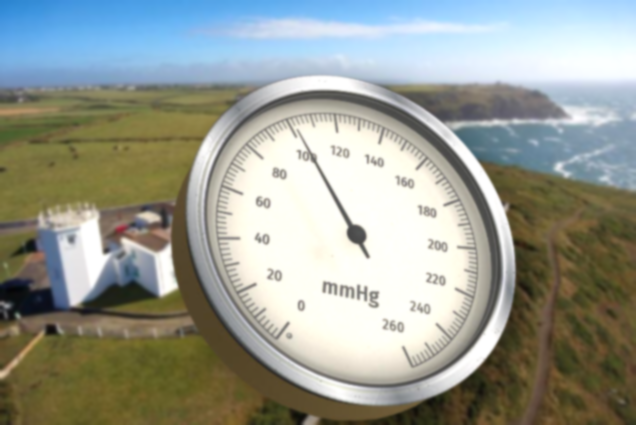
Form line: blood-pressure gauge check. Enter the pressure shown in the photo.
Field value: 100 mmHg
